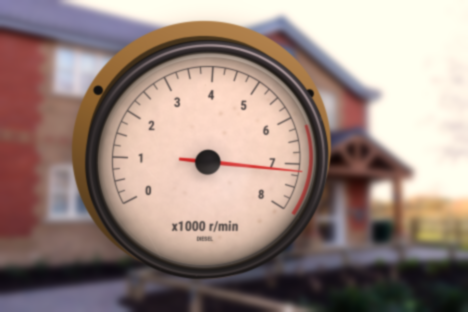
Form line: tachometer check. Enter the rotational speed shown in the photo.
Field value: 7125 rpm
